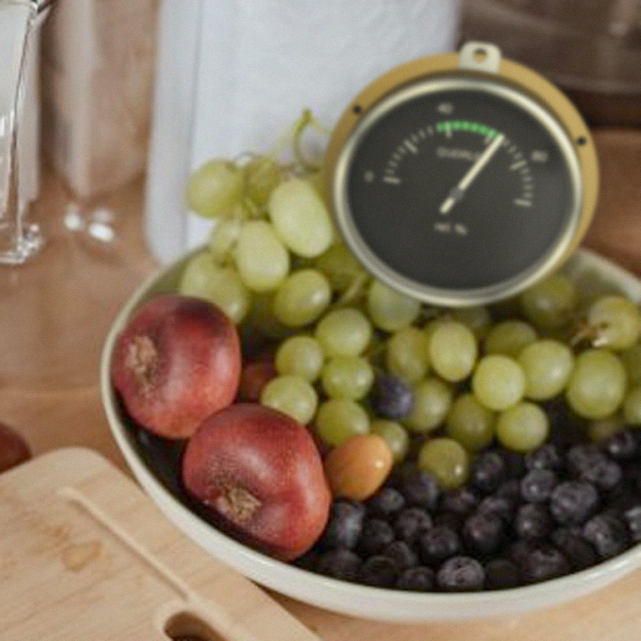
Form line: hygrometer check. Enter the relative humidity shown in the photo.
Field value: 64 %
